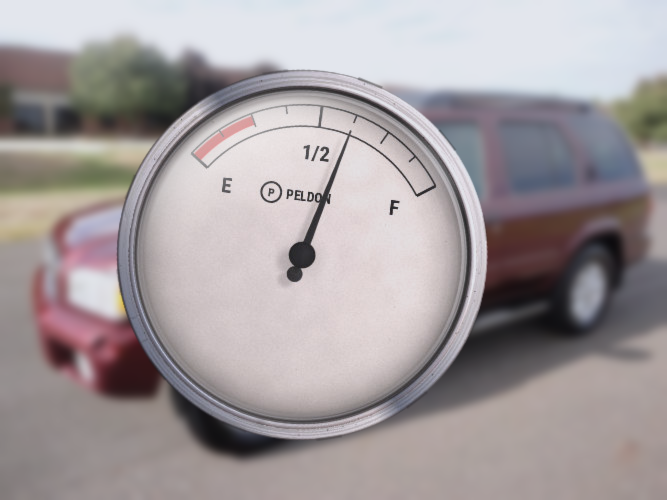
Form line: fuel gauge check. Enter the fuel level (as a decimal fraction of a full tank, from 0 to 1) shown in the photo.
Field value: 0.625
